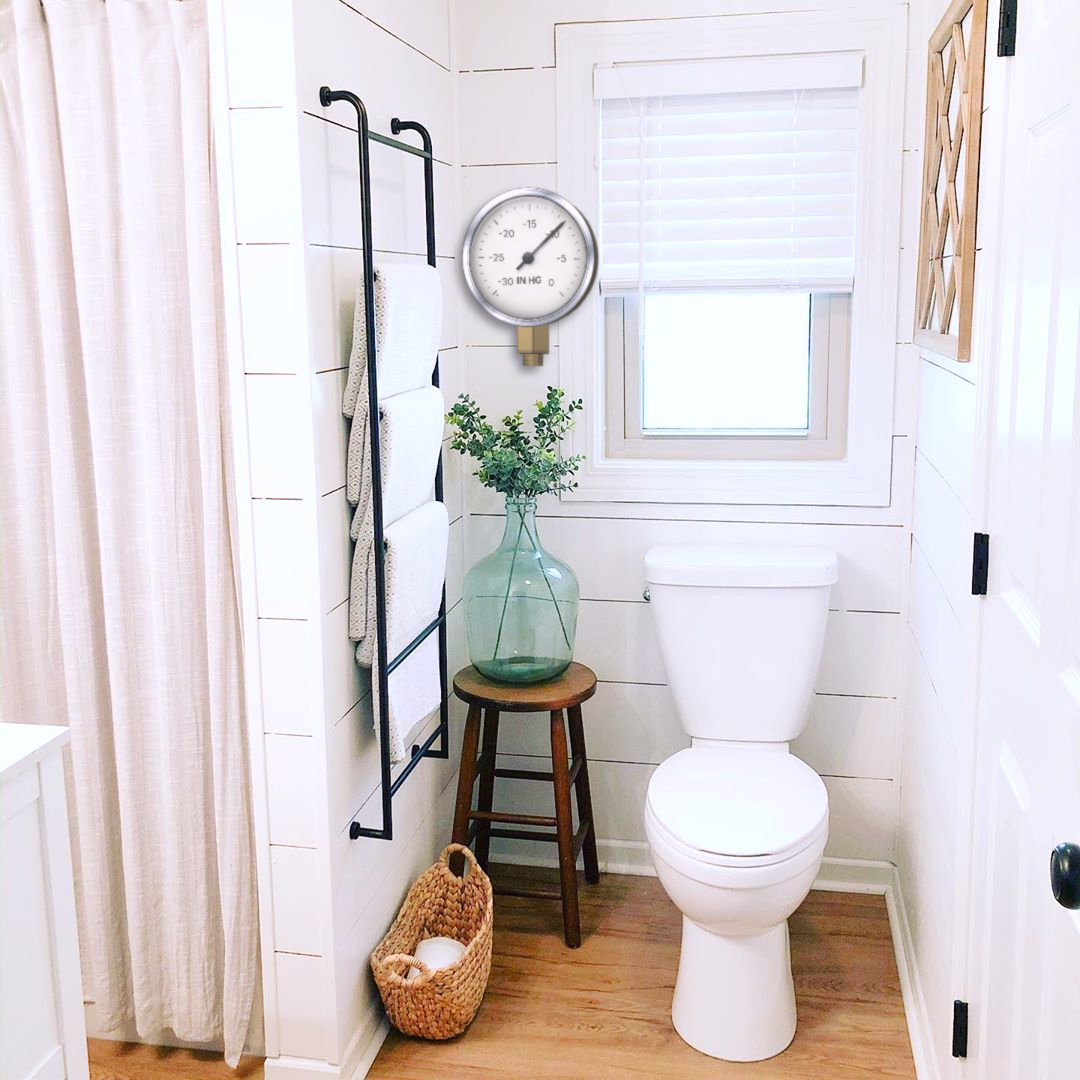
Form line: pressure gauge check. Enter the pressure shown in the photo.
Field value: -10 inHg
